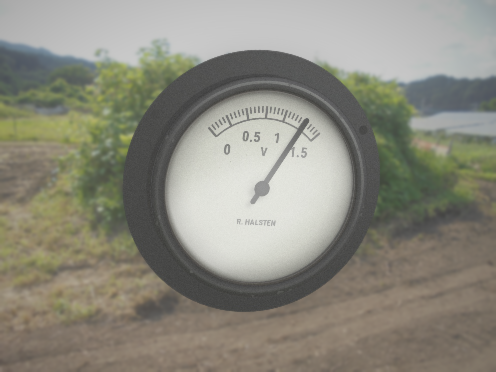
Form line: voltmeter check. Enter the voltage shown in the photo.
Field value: 1.25 V
